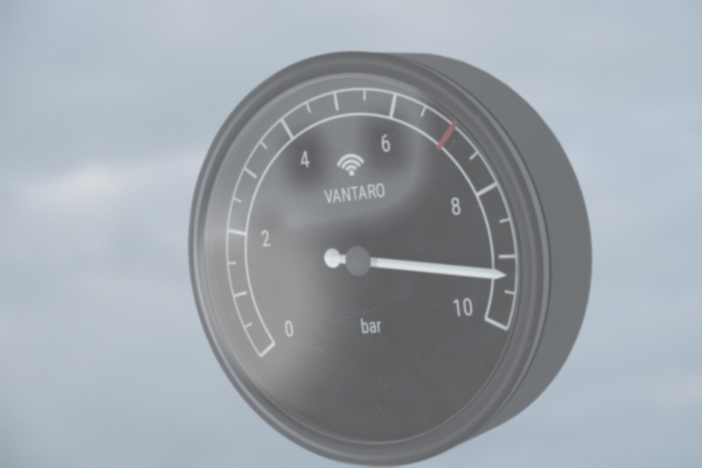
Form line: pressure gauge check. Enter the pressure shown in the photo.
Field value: 9.25 bar
